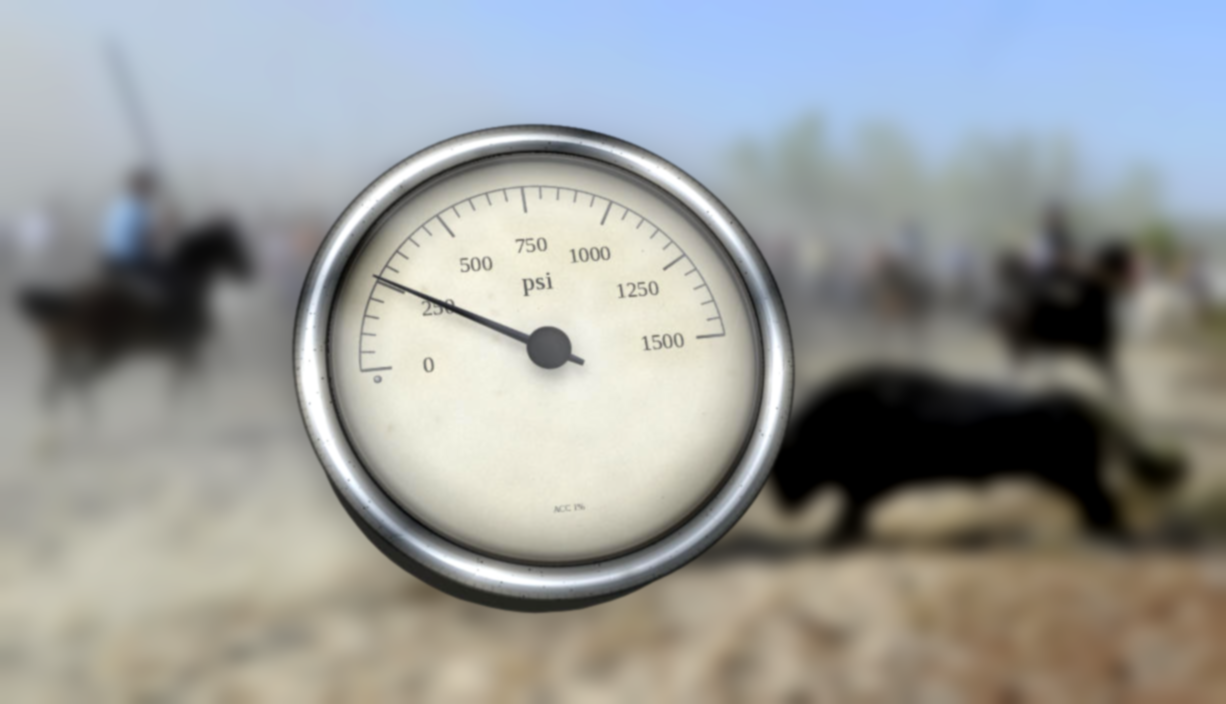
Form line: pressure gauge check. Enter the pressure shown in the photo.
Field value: 250 psi
